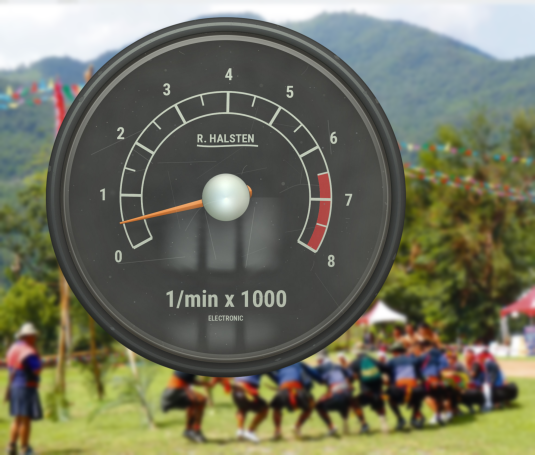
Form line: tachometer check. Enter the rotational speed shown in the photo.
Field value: 500 rpm
